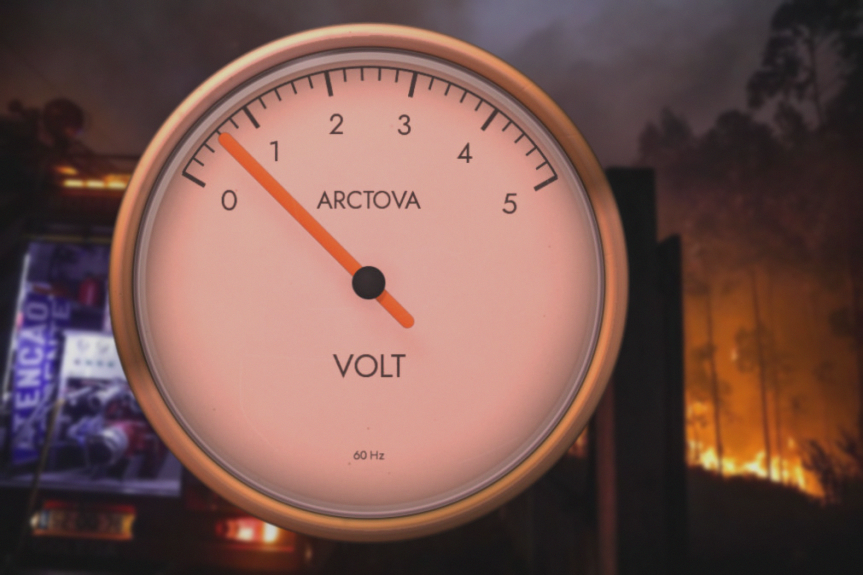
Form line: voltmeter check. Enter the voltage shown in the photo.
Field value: 0.6 V
